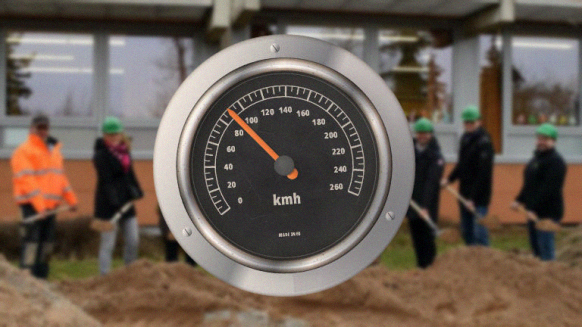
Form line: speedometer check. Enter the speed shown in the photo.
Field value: 90 km/h
